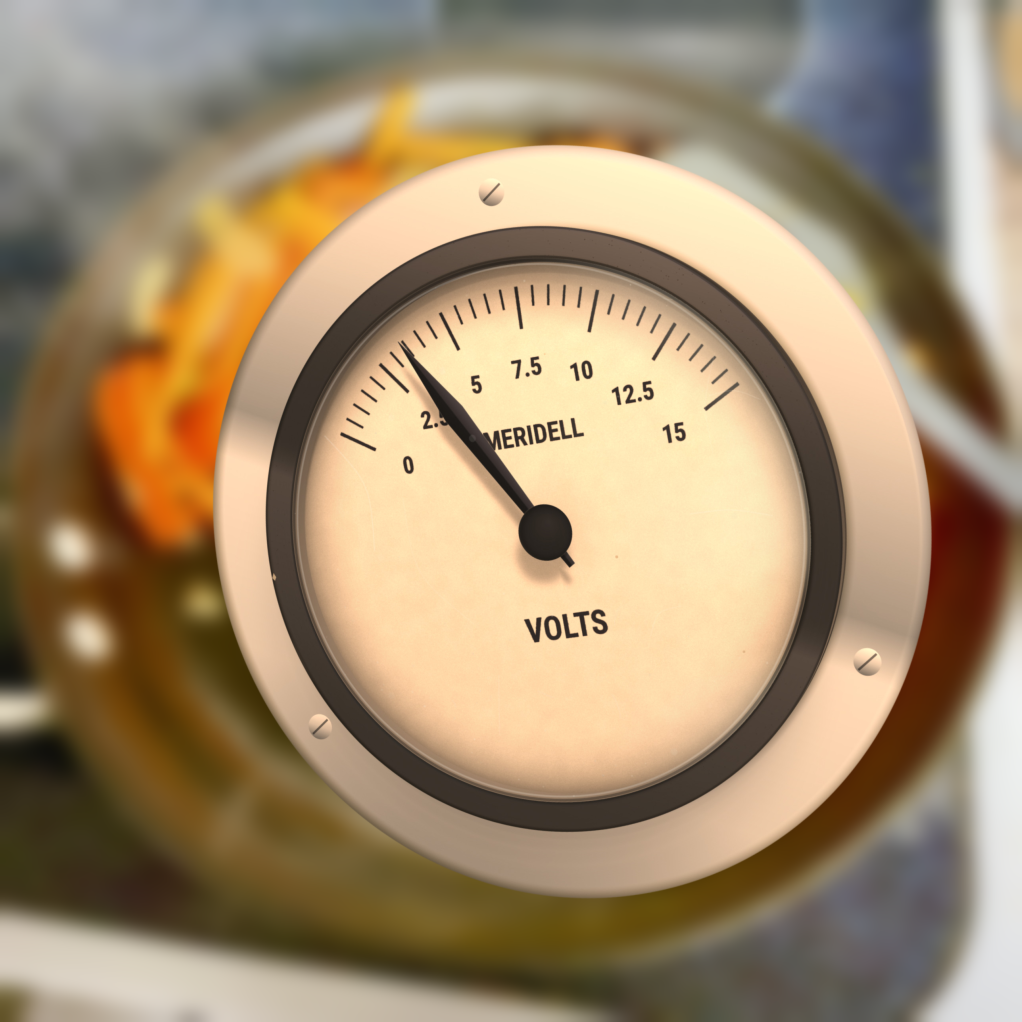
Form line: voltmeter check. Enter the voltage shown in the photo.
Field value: 3.5 V
